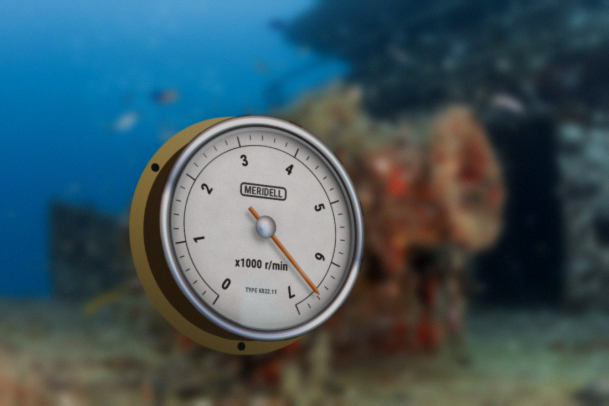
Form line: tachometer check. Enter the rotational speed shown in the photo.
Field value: 6600 rpm
